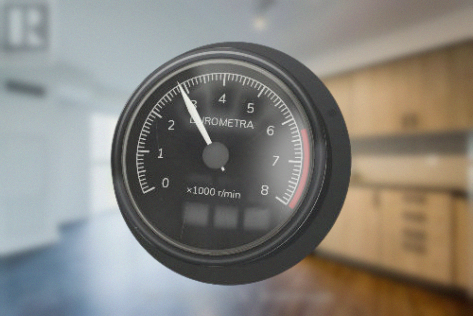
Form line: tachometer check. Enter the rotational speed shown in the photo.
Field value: 2900 rpm
